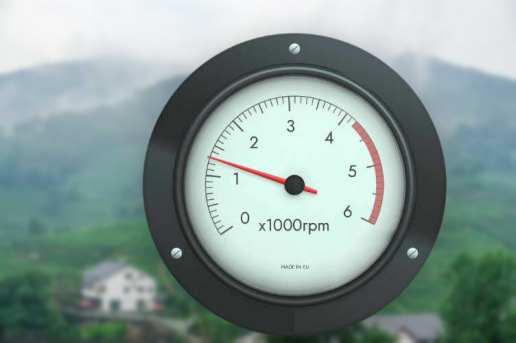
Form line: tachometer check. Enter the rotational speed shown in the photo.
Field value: 1300 rpm
